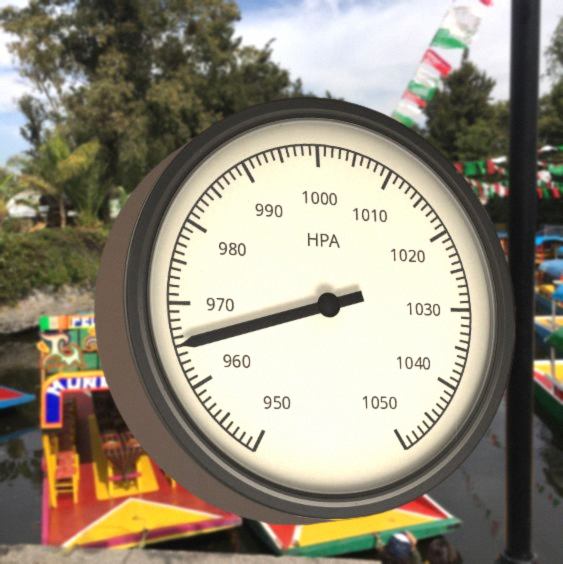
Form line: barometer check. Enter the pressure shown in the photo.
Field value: 965 hPa
